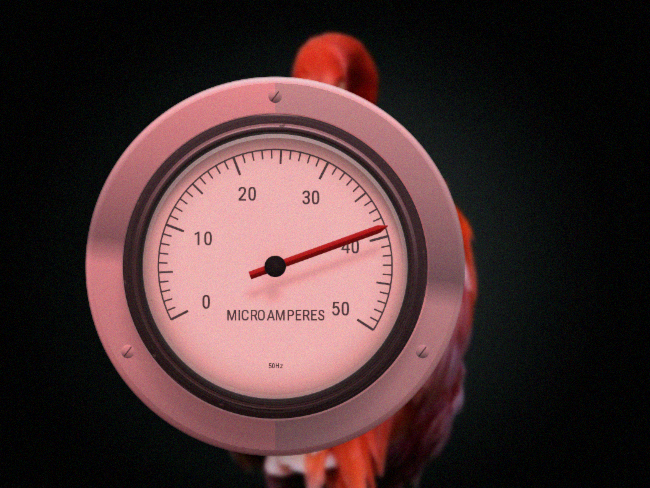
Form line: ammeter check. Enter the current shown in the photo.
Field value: 39 µA
